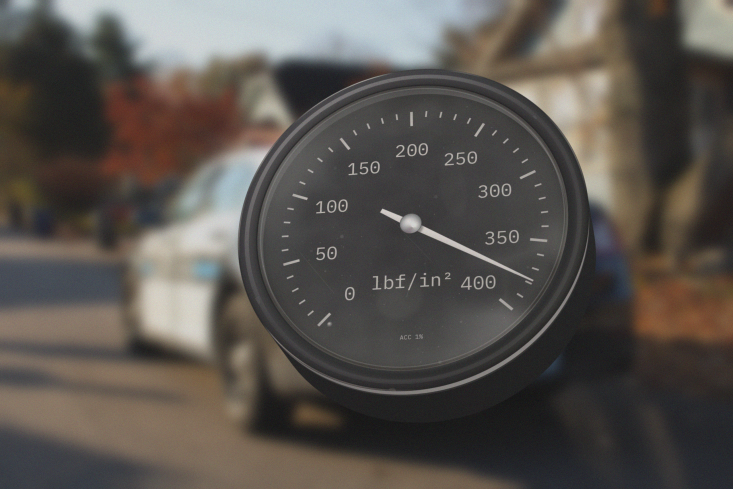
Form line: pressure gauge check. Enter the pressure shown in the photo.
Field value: 380 psi
